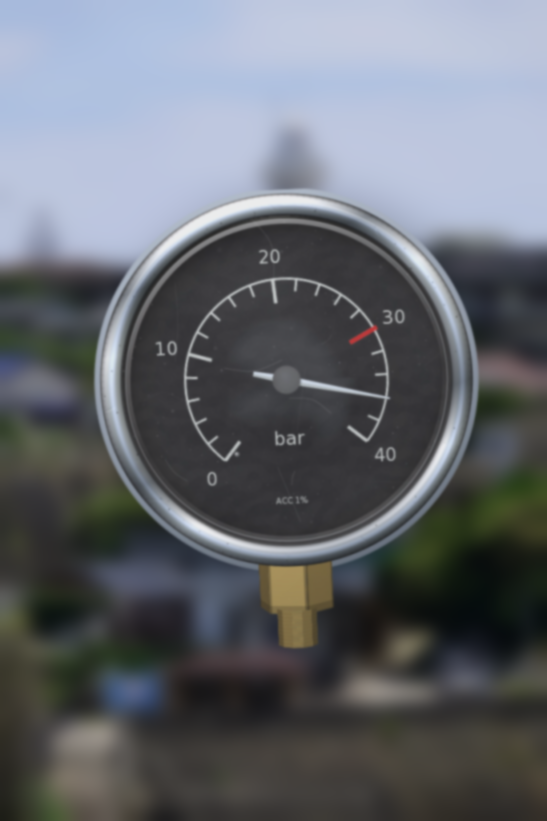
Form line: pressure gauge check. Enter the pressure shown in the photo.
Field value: 36 bar
